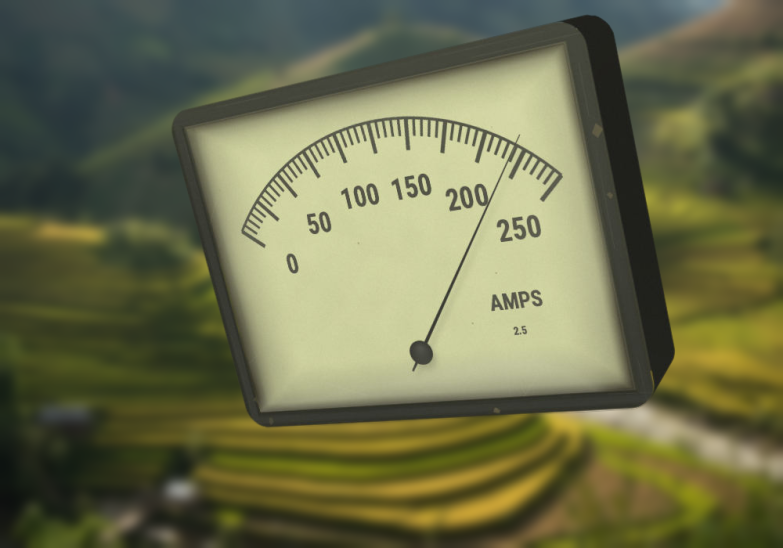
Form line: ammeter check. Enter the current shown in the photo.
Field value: 220 A
